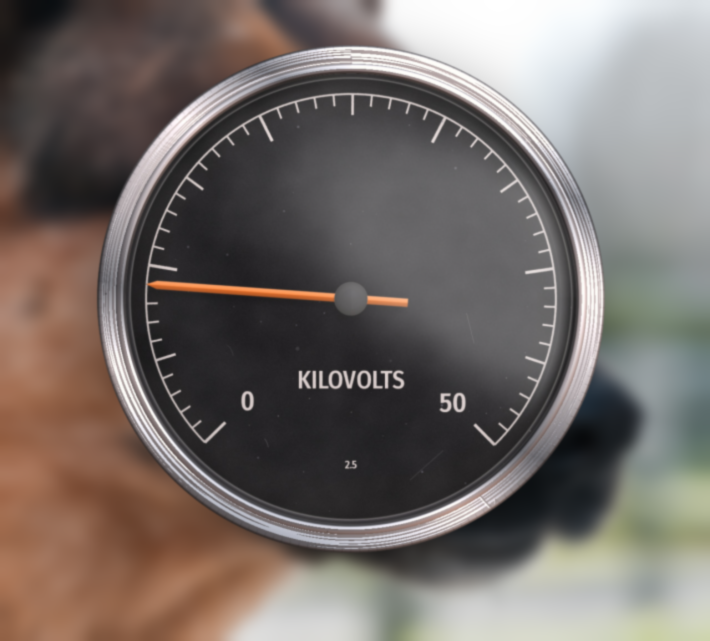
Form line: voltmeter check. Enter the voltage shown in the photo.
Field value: 9 kV
